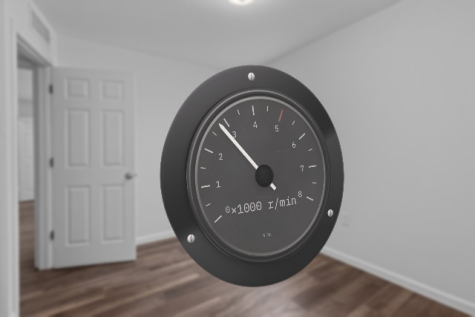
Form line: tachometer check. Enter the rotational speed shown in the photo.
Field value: 2750 rpm
